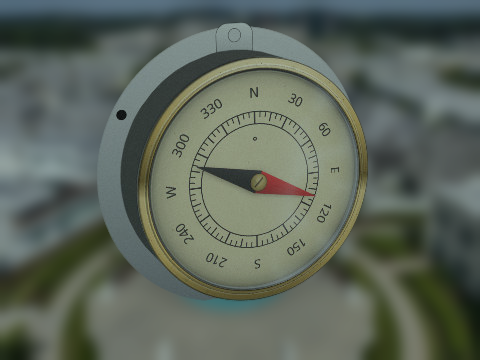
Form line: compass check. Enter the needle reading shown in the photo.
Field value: 110 °
